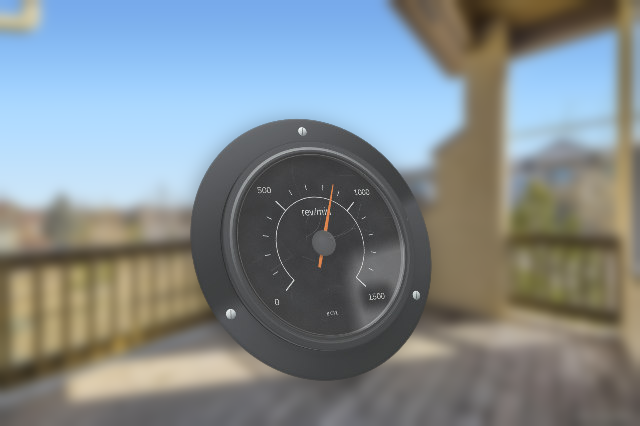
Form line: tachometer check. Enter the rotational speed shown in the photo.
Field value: 850 rpm
